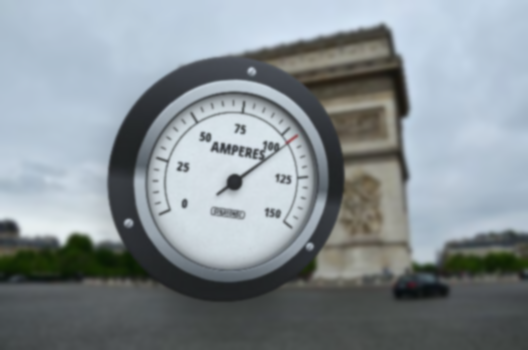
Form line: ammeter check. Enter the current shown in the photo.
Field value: 105 A
